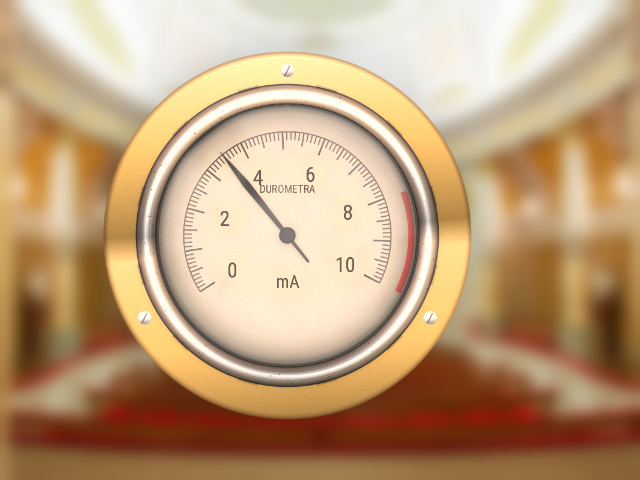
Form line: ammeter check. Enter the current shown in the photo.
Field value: 3.5 mA
